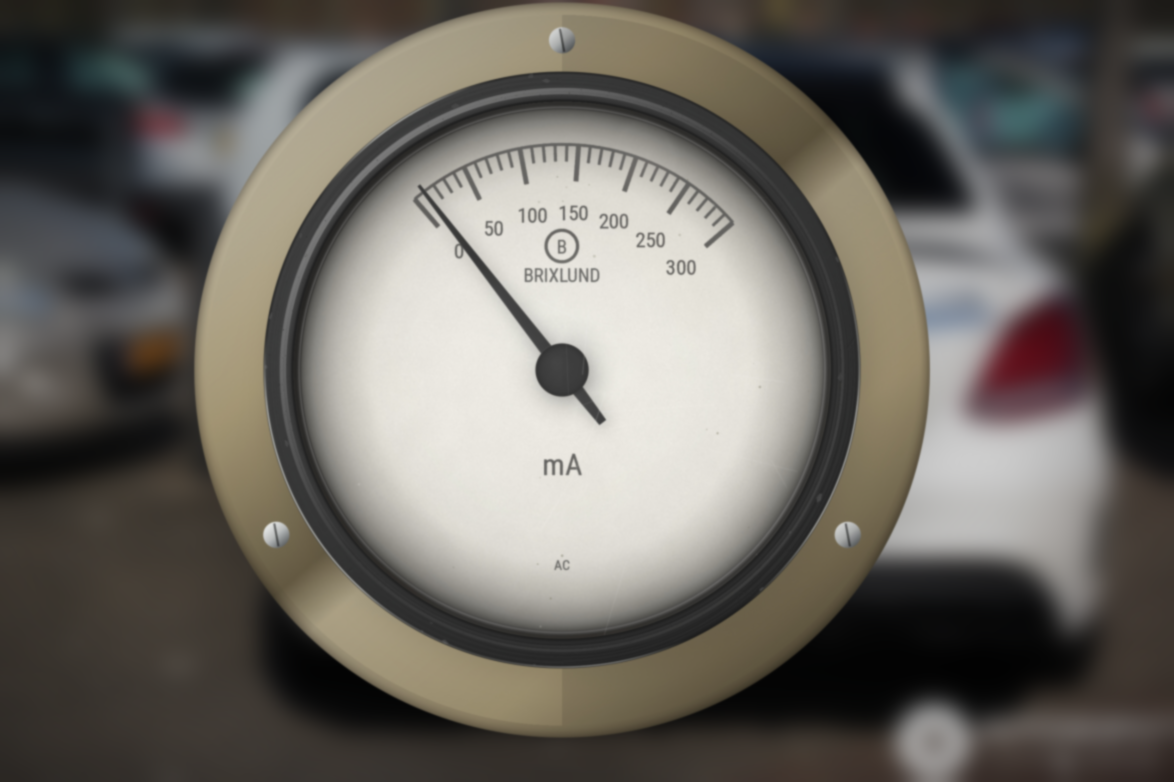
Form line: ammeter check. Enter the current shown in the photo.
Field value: 10 mA
